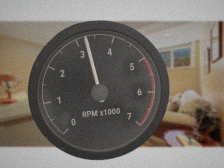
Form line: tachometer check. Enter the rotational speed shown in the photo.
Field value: 3250 rpm
